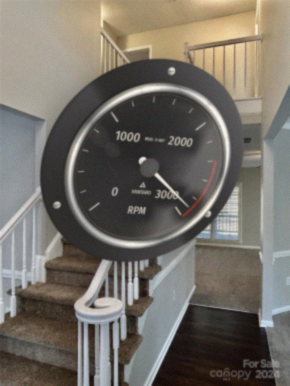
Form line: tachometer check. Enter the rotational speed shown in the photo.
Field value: 2900 rpm
